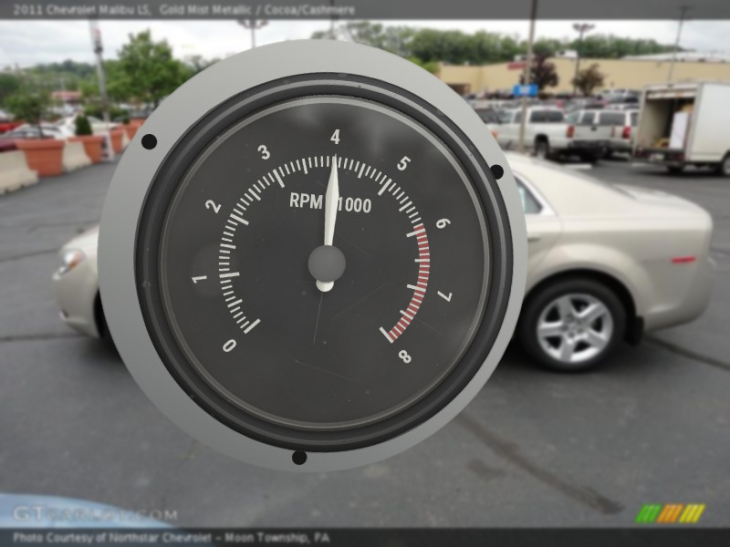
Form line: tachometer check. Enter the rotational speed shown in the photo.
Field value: 4000 rpm
